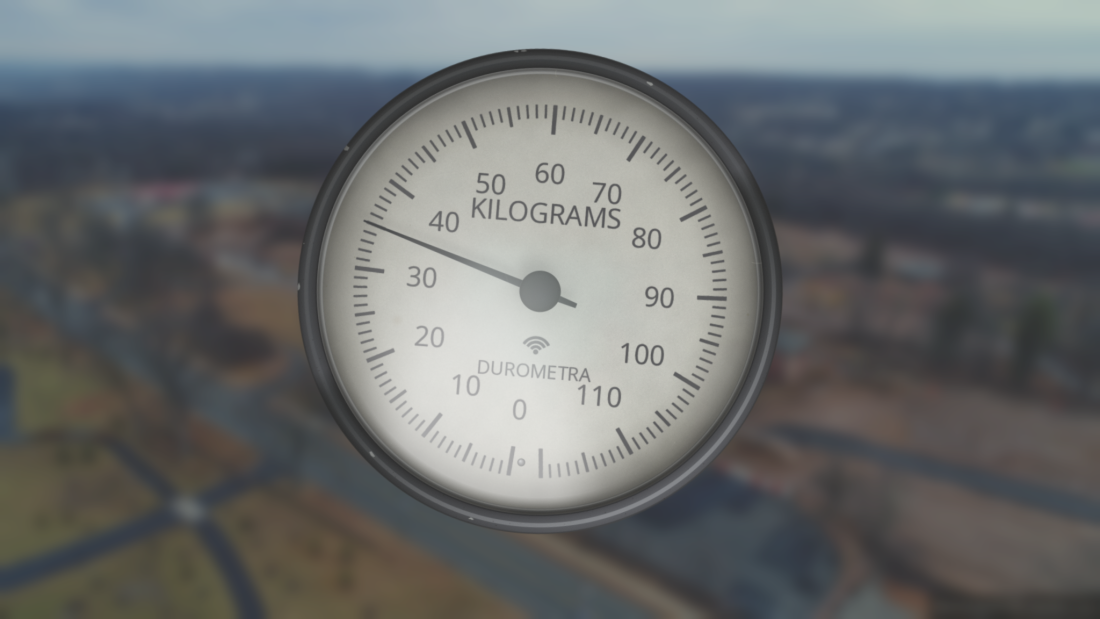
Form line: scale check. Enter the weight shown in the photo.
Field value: 35 kg
